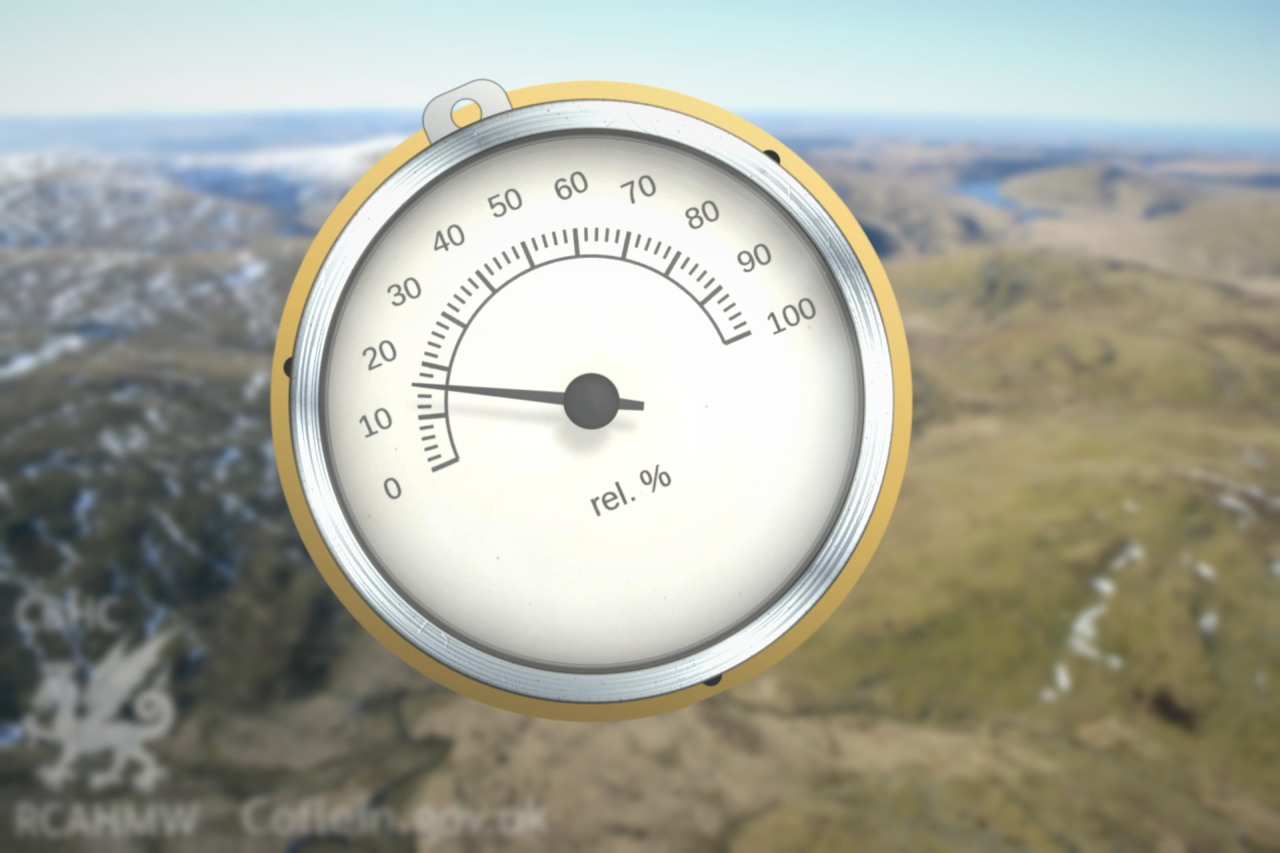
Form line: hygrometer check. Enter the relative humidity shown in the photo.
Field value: 16 %
